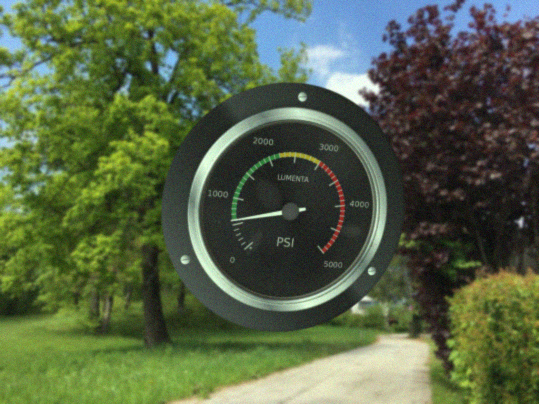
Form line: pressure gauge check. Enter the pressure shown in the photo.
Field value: 600 psi
